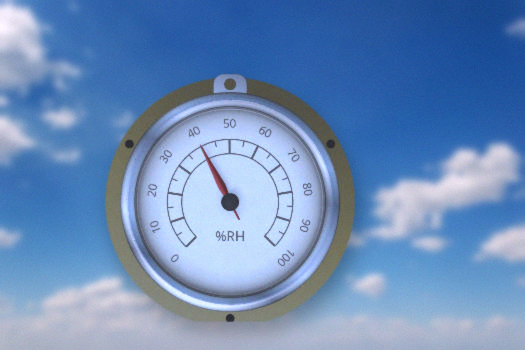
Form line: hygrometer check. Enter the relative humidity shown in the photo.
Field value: 40 %
